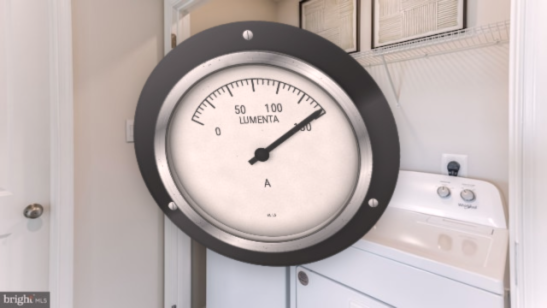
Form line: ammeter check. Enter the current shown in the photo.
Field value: 145 A
